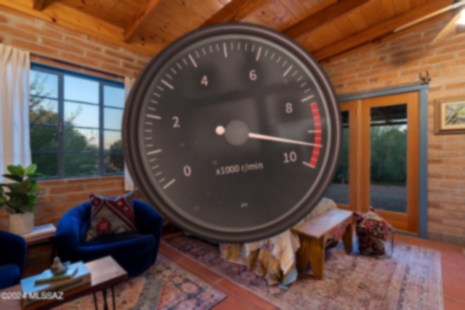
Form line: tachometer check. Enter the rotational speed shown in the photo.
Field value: 9400 rpm
